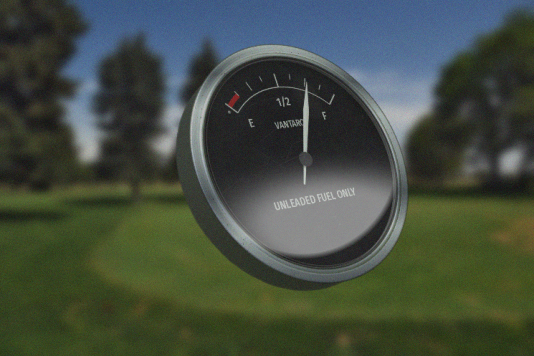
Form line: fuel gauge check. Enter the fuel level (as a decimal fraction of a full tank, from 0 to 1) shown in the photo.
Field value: 0.75
